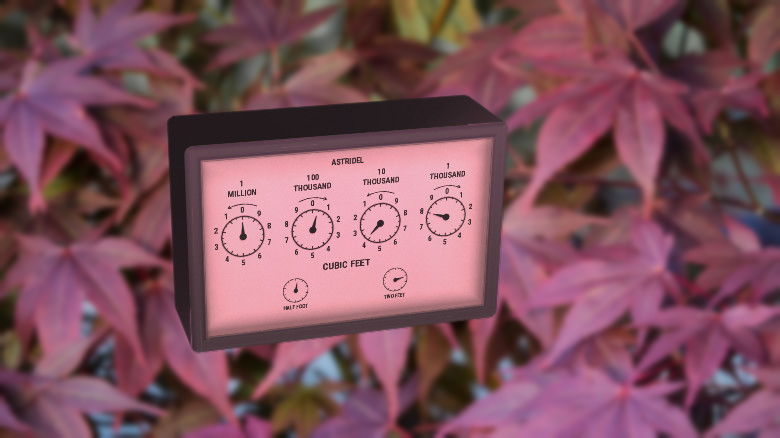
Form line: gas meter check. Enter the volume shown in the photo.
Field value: 3800 ft³
